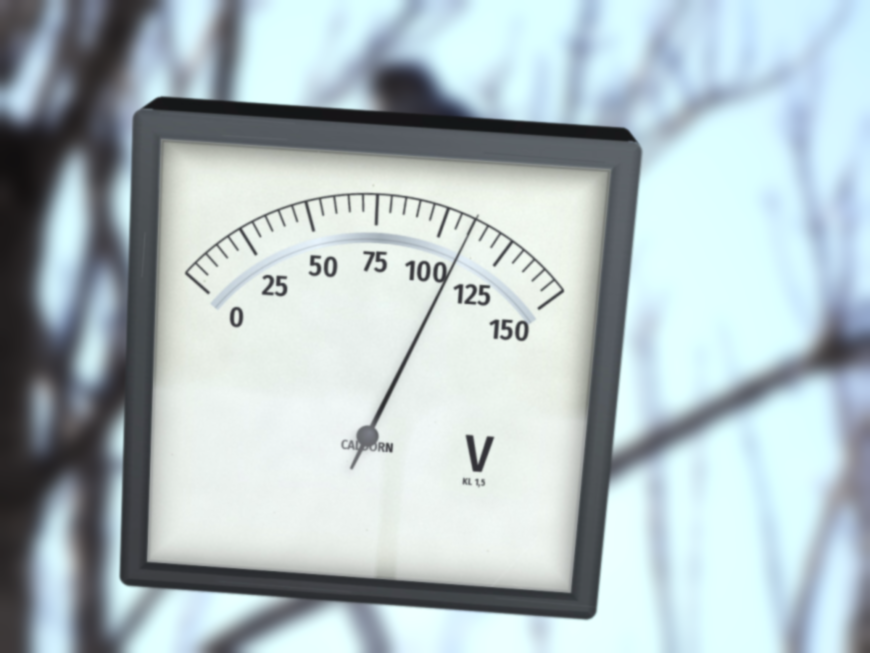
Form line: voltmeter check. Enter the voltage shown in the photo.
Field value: 110 V
